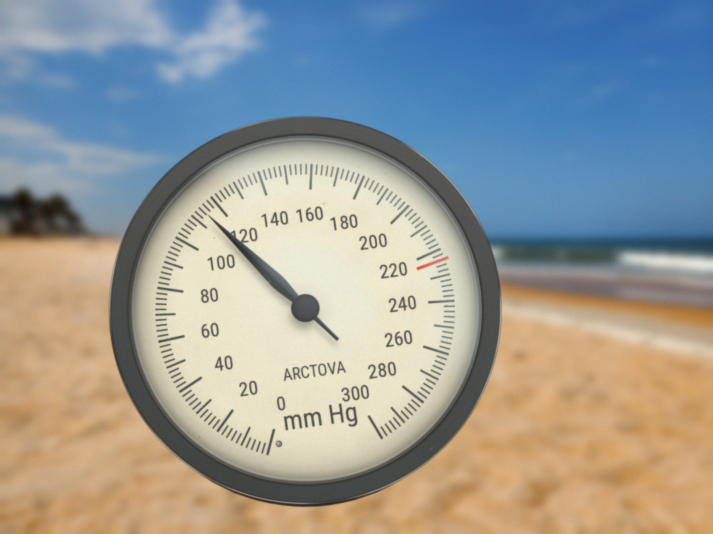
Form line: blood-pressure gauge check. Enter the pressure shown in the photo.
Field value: 114 mmHg
